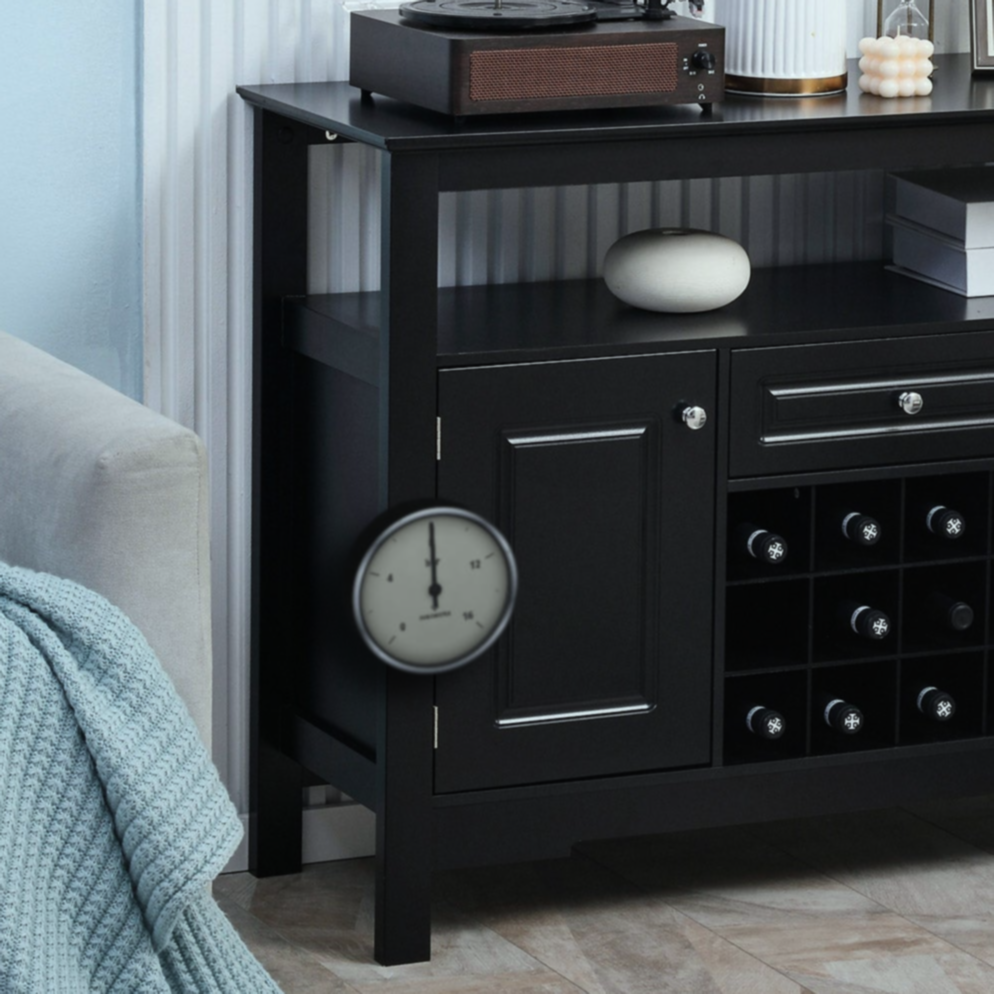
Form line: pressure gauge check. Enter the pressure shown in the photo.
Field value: 8 bar
